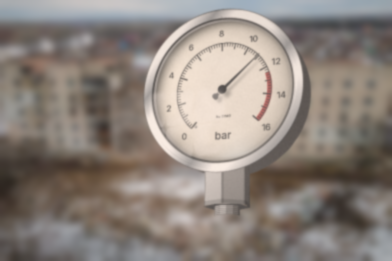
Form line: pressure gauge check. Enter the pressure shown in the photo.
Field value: 11 bar
